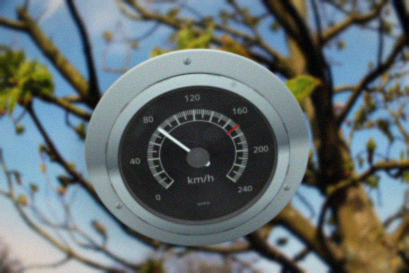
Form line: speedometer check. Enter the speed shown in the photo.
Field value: 80 km/h
